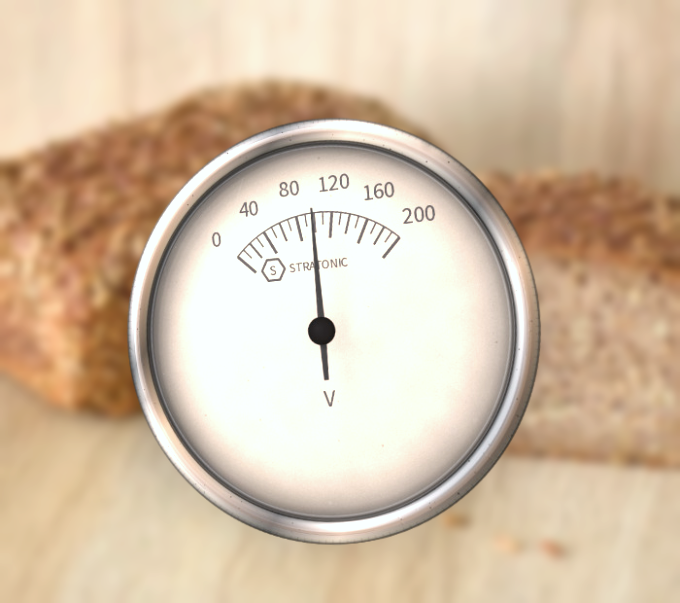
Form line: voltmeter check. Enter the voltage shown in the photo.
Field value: 100 V
